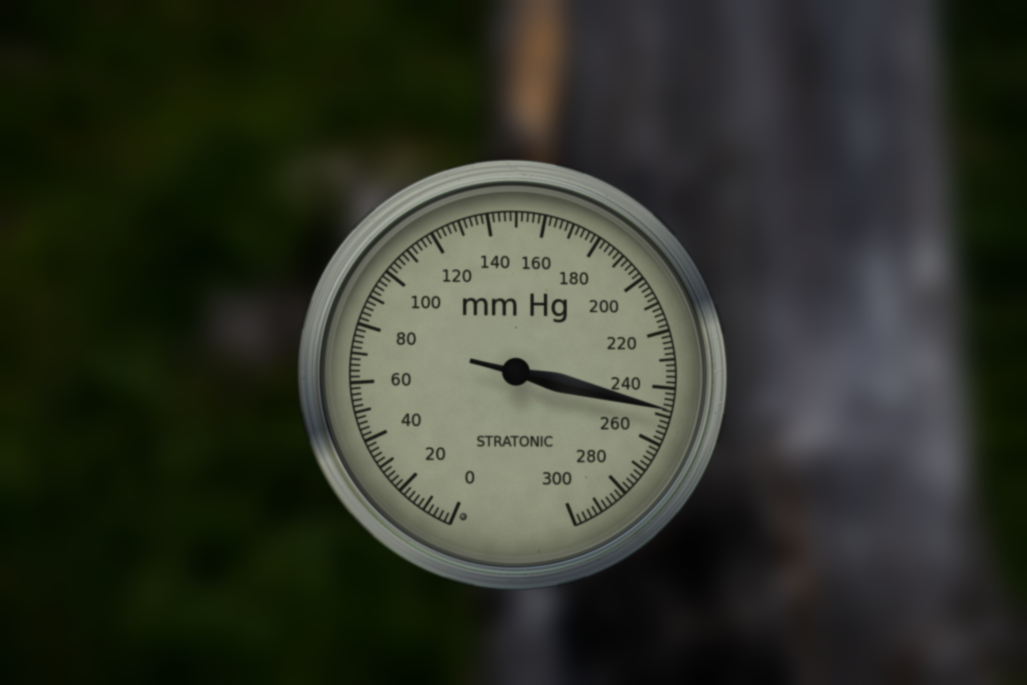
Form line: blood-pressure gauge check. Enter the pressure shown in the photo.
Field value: 248 mmHg
